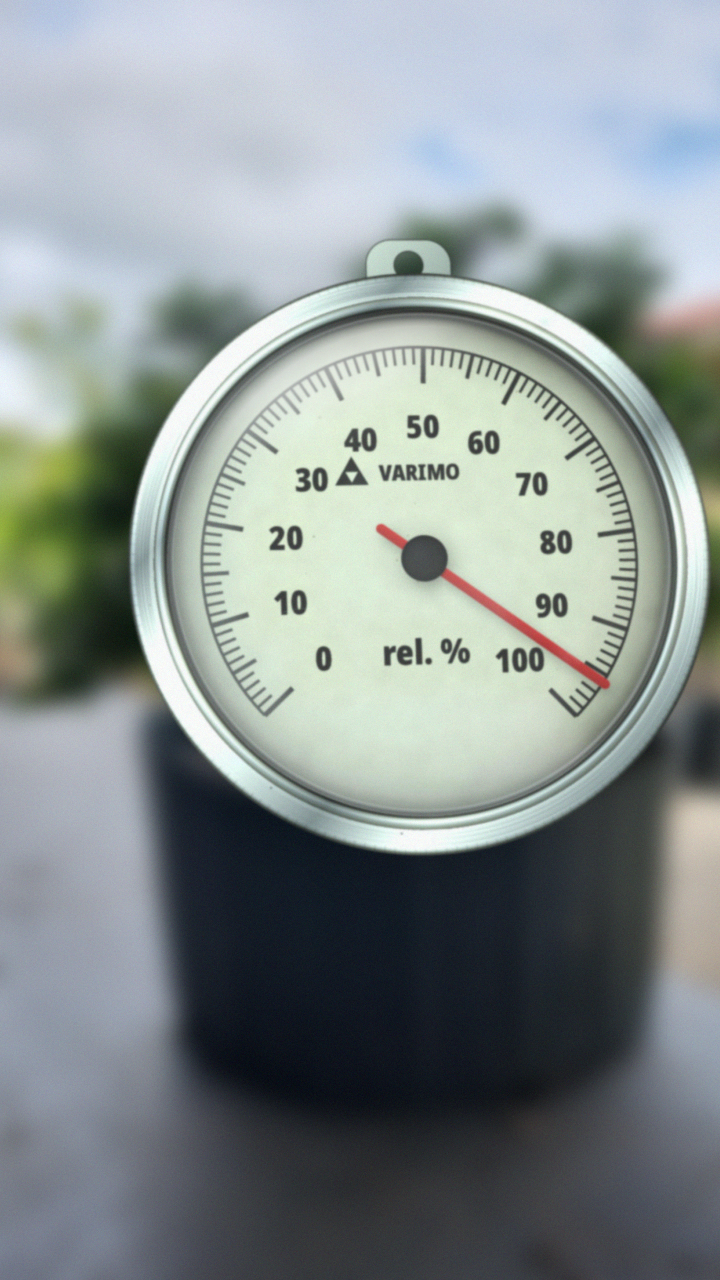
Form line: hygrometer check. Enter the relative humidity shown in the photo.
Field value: 96 %
